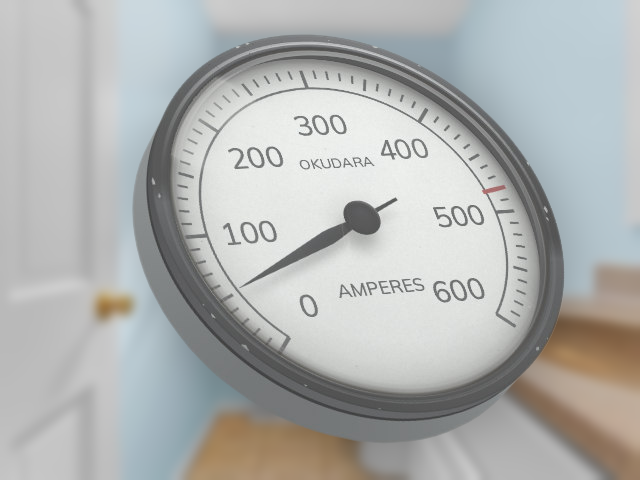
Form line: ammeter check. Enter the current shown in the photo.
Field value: 50 A
